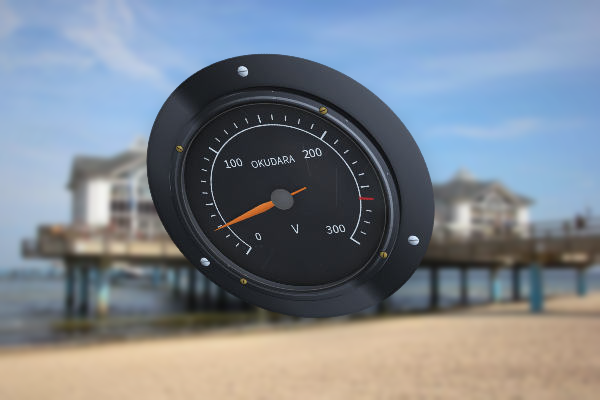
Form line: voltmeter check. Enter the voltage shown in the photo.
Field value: 30 V
